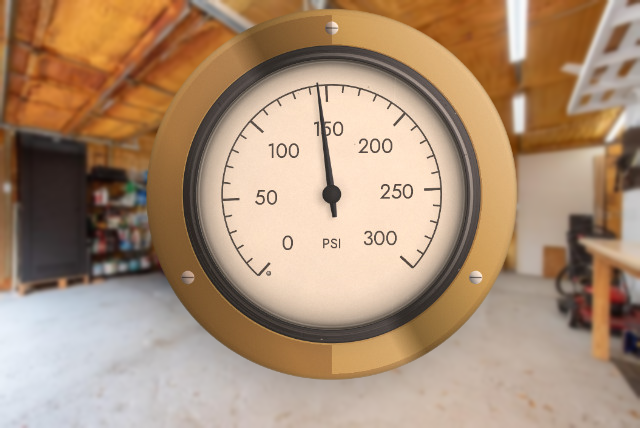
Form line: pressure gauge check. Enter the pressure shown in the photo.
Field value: 145 psi
